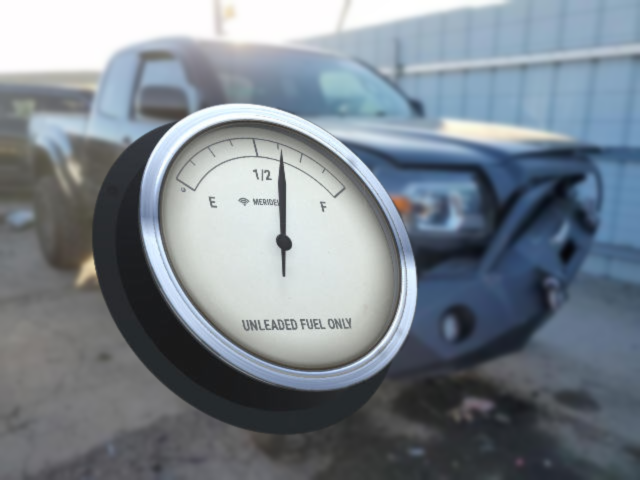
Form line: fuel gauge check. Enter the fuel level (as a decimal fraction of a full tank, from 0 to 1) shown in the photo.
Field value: 0.625
